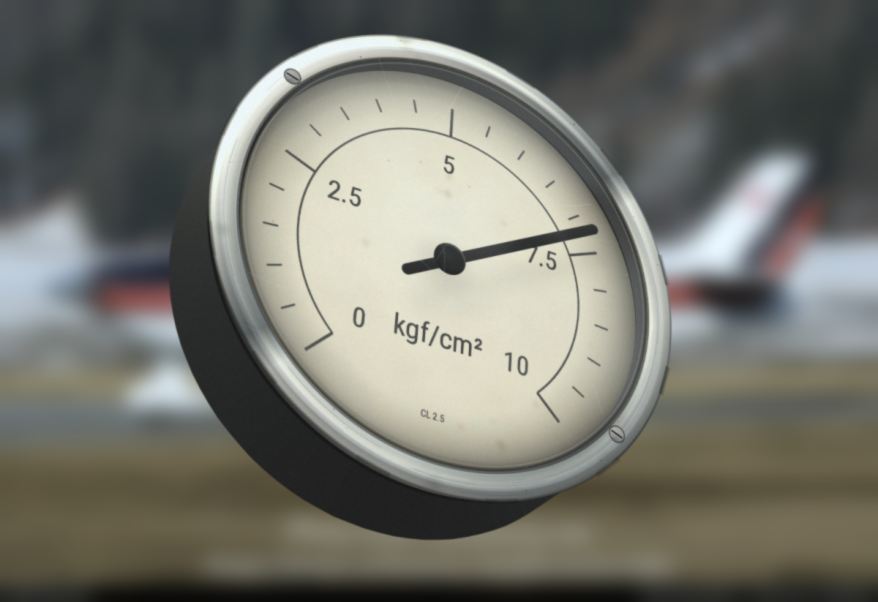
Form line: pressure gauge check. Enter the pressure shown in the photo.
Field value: 7.25 kg/cm²
